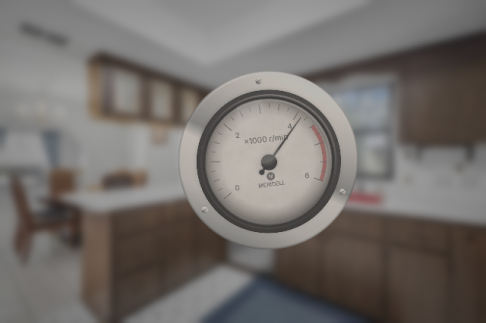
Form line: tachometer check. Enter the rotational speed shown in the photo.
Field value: 4125 rpm
